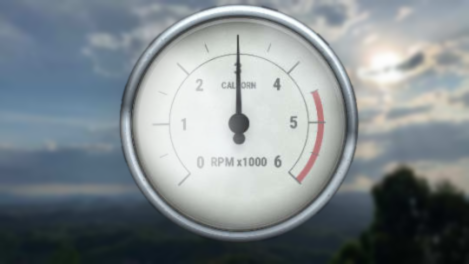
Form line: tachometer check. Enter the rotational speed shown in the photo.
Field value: 3000 rpm
